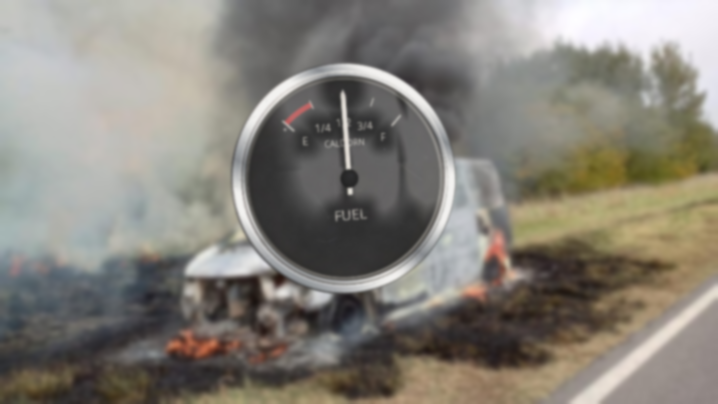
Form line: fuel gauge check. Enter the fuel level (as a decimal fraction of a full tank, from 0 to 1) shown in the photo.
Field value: 0.5
